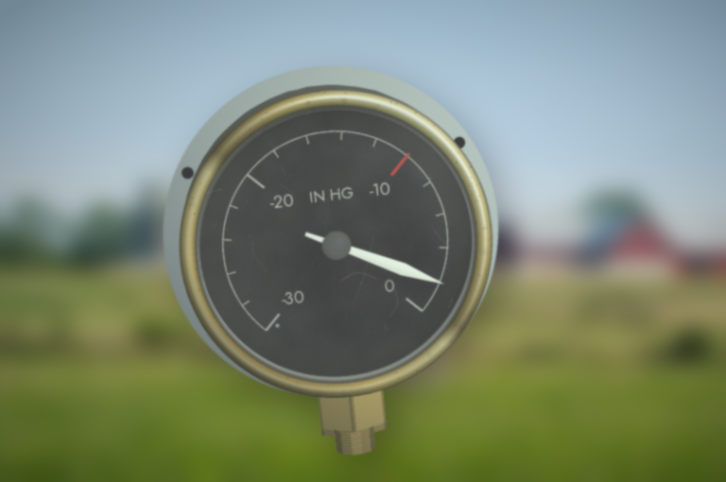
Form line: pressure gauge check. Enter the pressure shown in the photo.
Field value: -2 inHg
